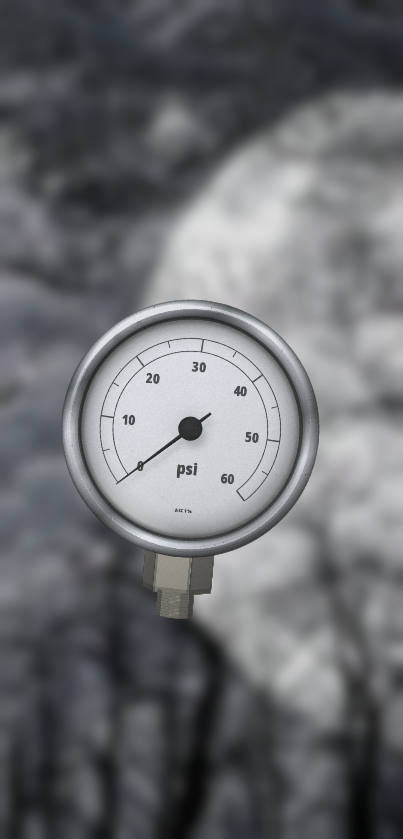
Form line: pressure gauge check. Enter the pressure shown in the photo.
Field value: 0 psi
